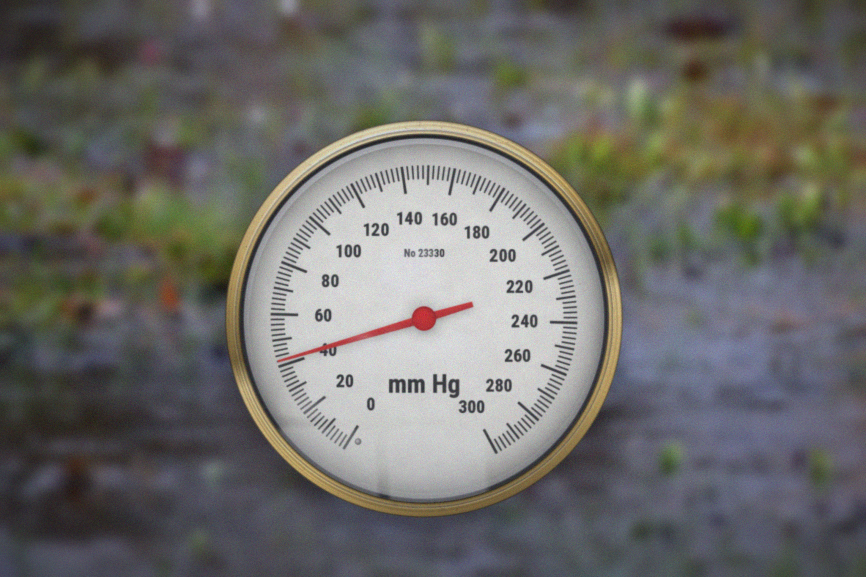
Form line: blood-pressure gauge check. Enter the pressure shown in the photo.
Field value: 42 mmHg
